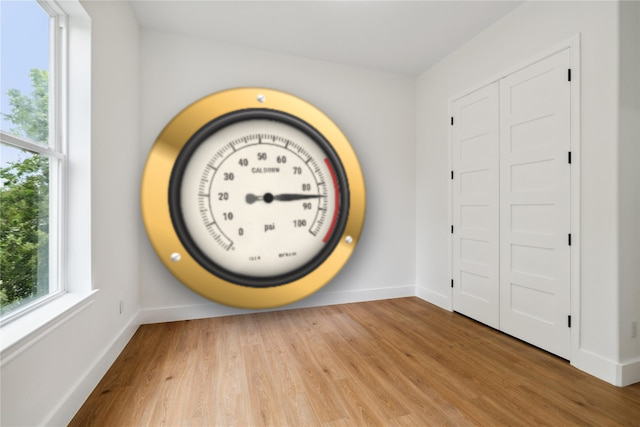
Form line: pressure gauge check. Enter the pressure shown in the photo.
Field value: 85 psi
